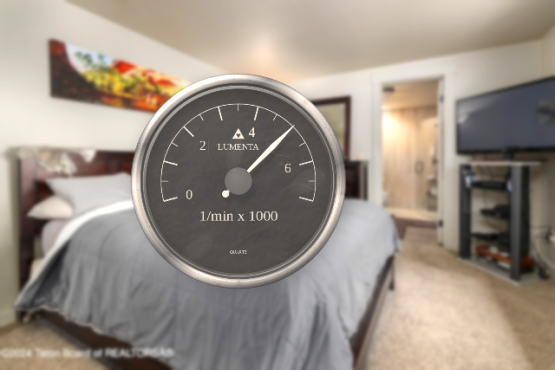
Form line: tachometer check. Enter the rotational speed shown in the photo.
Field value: 5000 rpm
